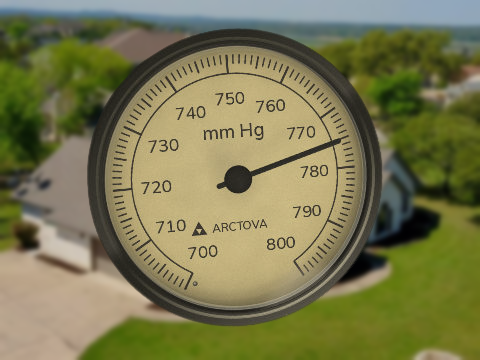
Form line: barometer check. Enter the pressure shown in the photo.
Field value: 775 mmHg
